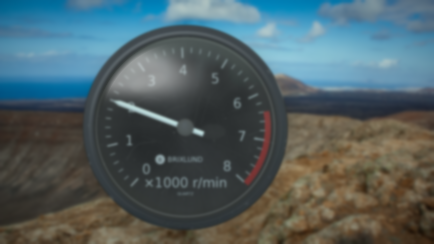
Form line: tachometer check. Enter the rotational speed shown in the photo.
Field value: 2000 rpm
